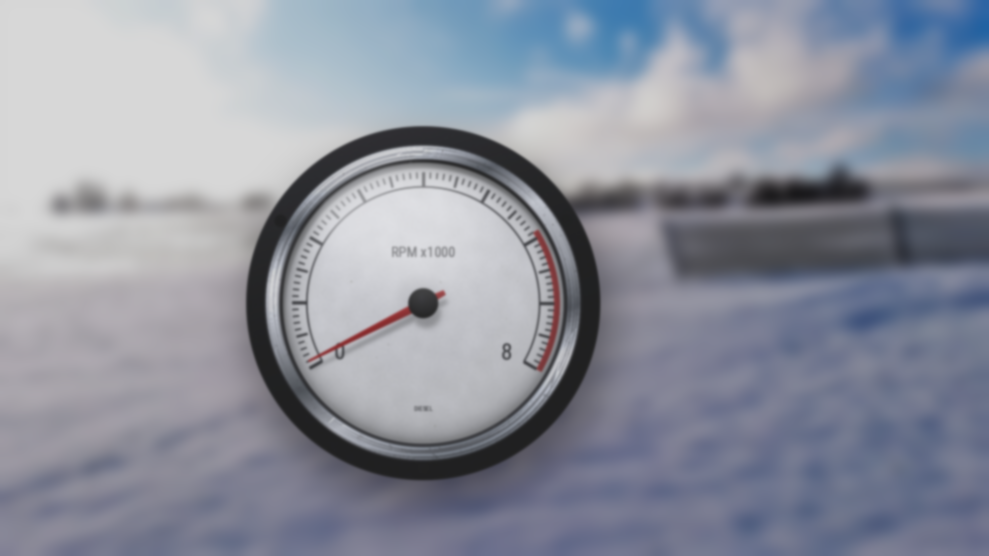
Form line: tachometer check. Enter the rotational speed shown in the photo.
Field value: 100 rpm
